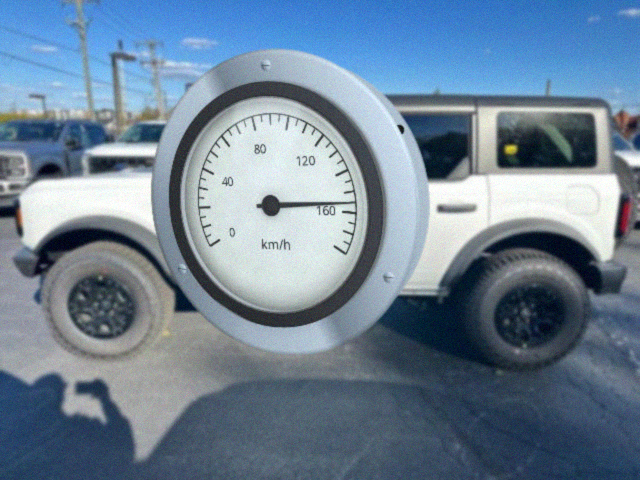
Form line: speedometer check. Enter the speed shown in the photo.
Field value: 155 km/h
